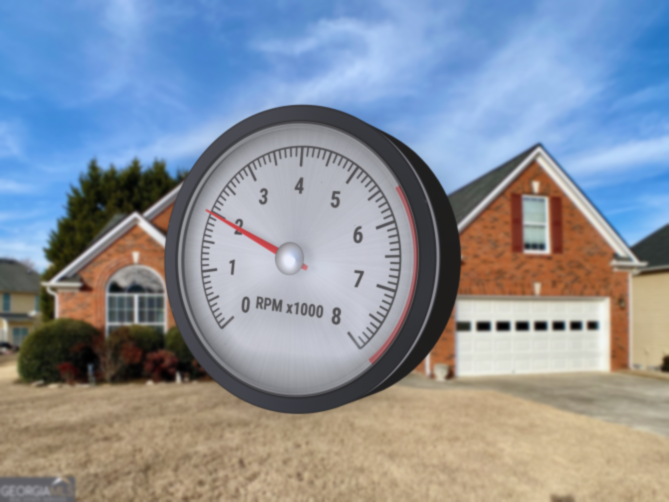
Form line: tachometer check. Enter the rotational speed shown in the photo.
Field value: 2000 rpm
